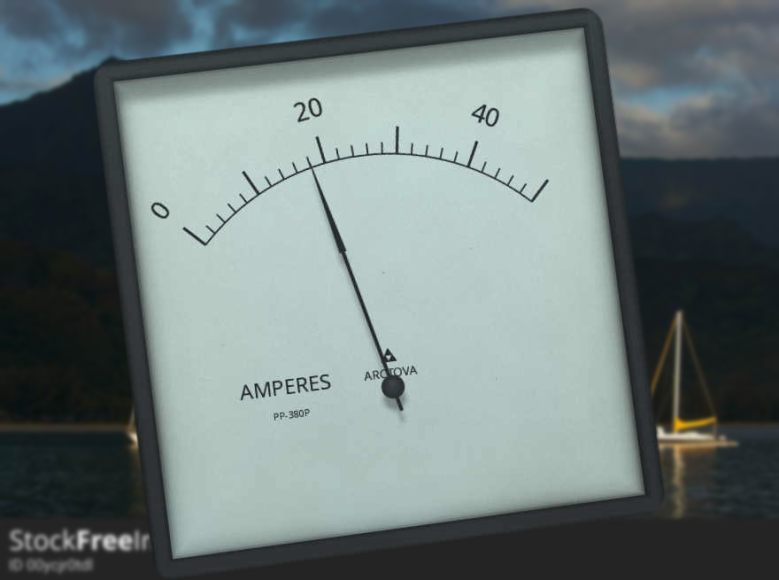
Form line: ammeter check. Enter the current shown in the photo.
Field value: 18 A
